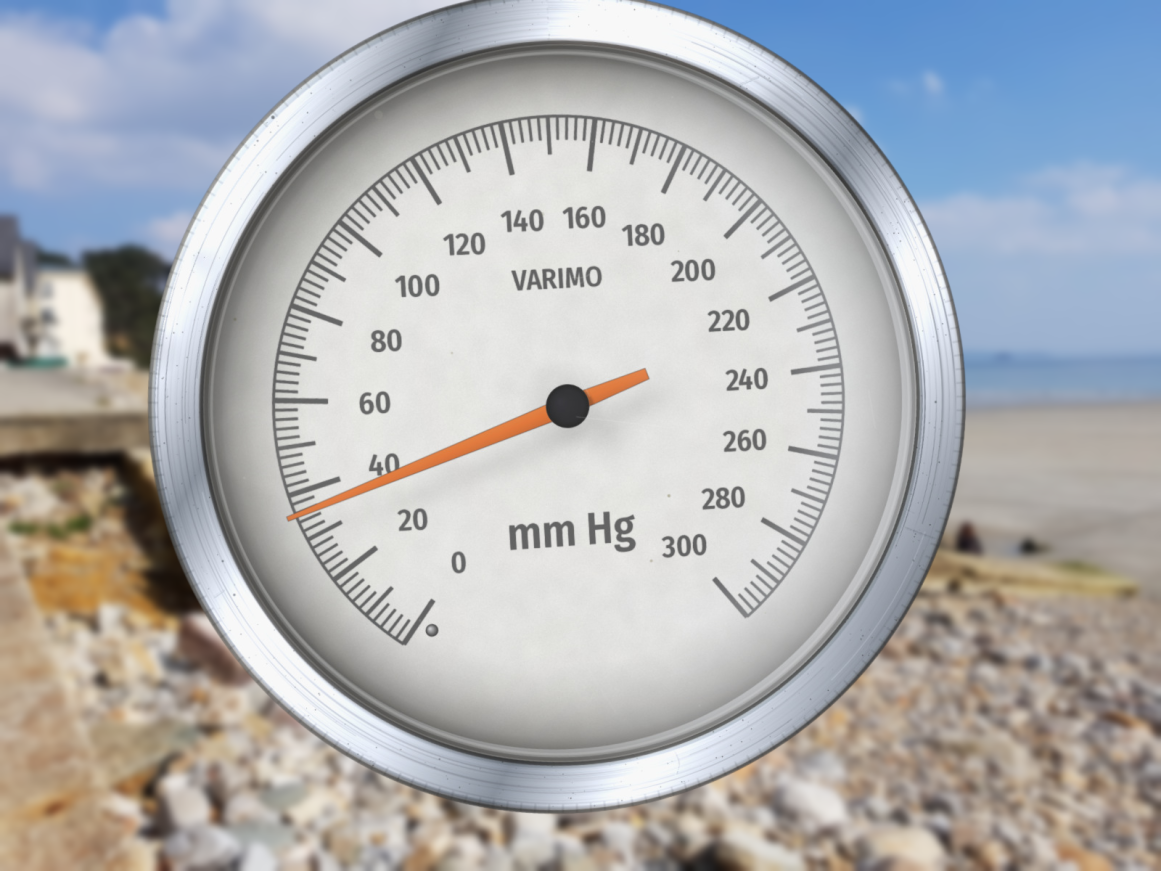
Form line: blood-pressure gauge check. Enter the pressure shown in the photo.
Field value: 36 mmHg
